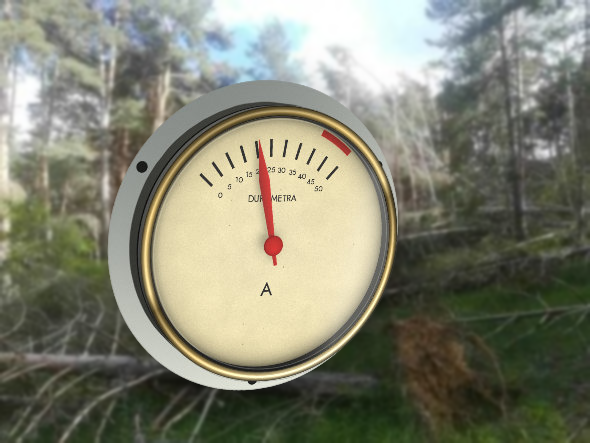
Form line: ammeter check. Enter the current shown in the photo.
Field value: 20 A
